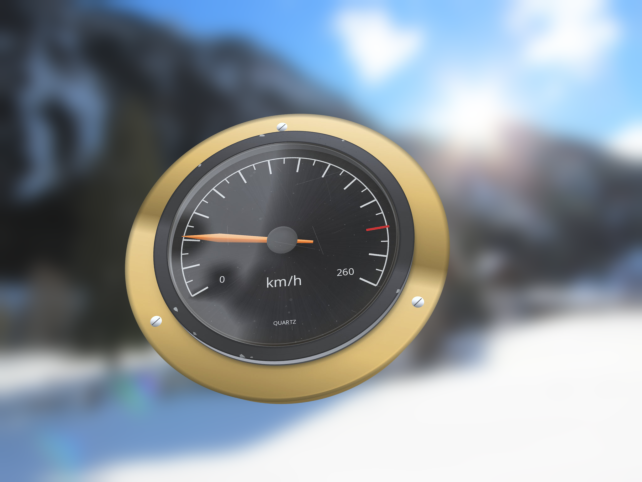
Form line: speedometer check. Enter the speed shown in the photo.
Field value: 40 km/h
